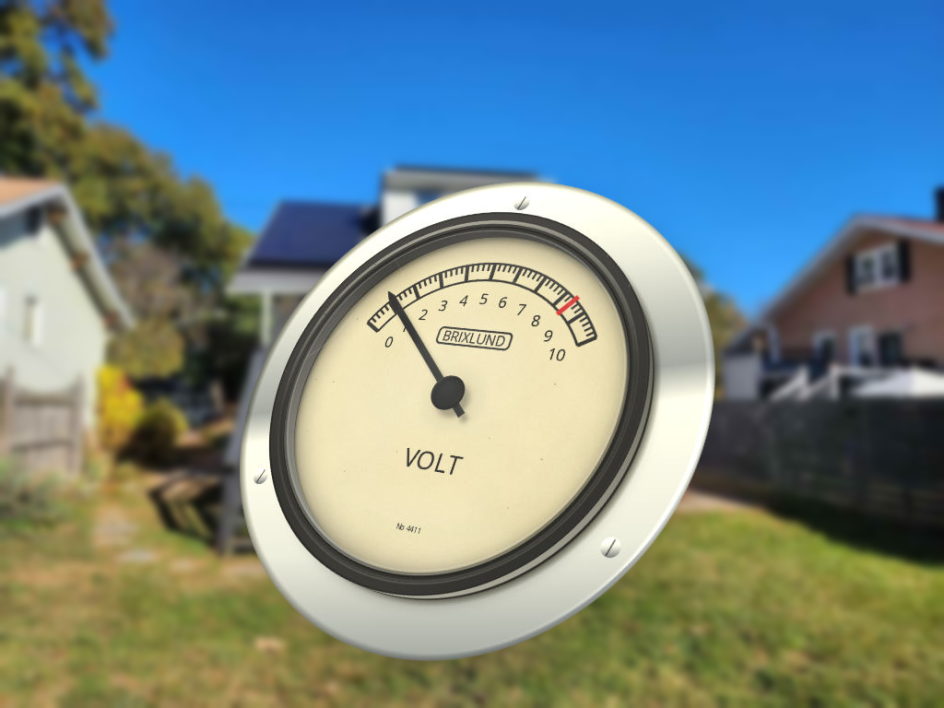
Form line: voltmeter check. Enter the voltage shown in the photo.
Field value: 1.2 V
